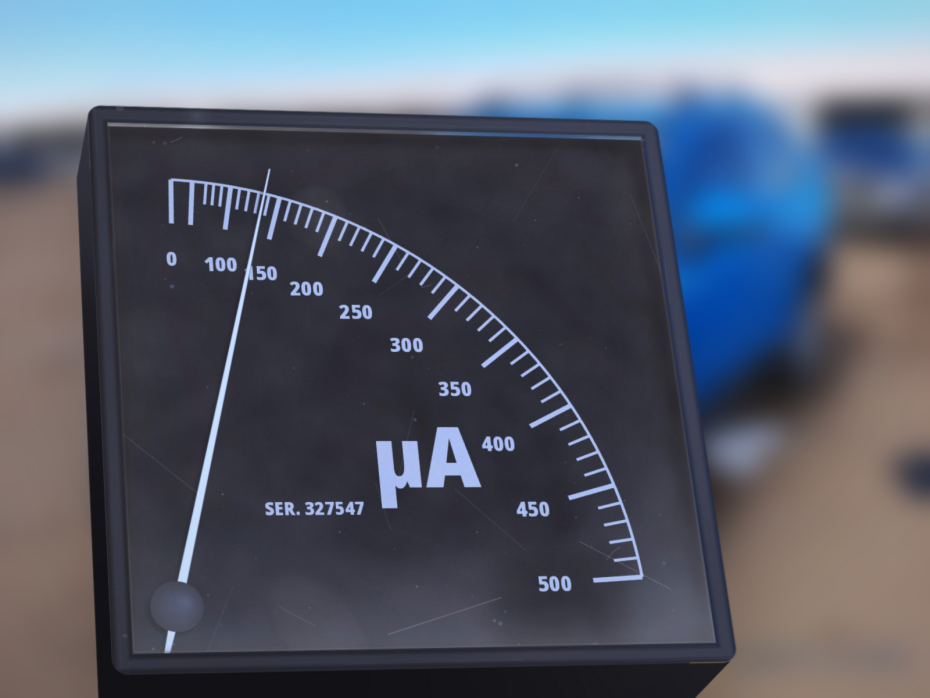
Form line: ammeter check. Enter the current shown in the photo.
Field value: 135 µA
